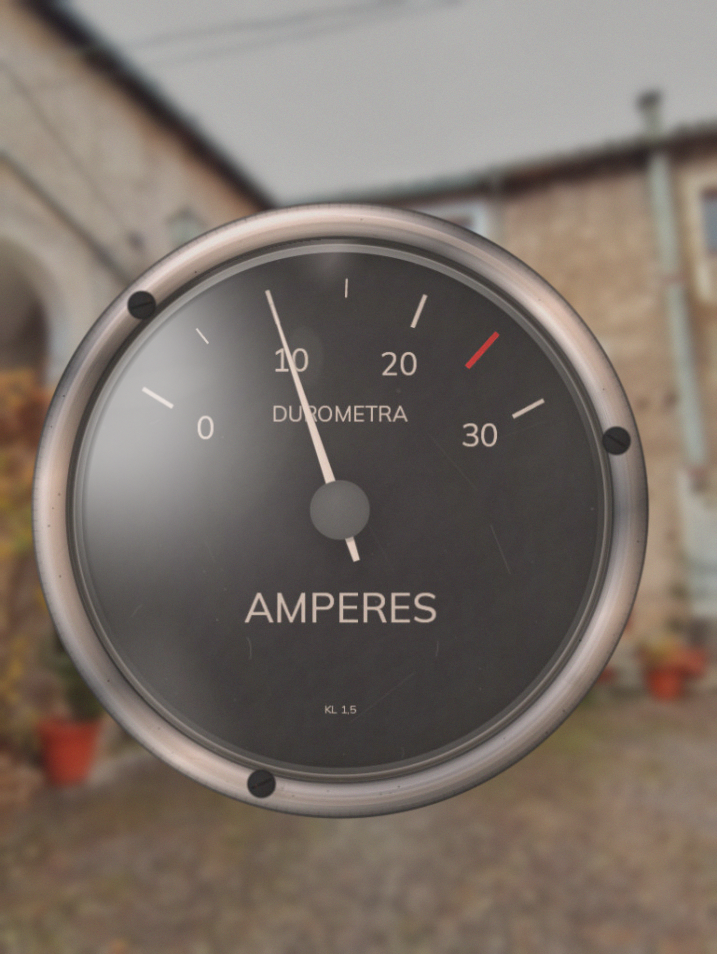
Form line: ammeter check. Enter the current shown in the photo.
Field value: 10 A
